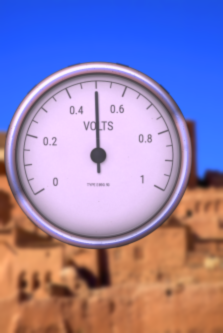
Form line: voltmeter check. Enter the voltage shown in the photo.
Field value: 0.5 V
